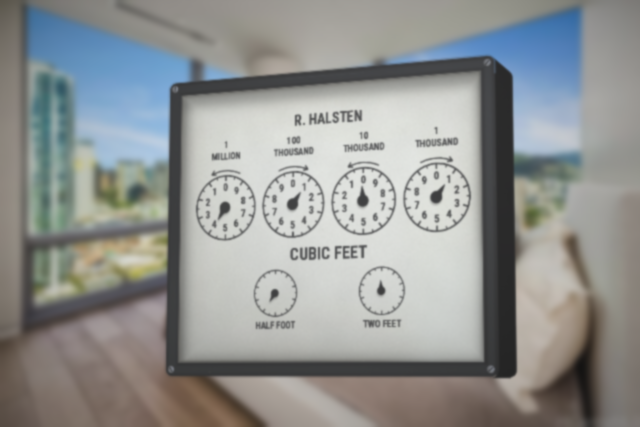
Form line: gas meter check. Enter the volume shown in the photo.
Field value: 410100 ft³
